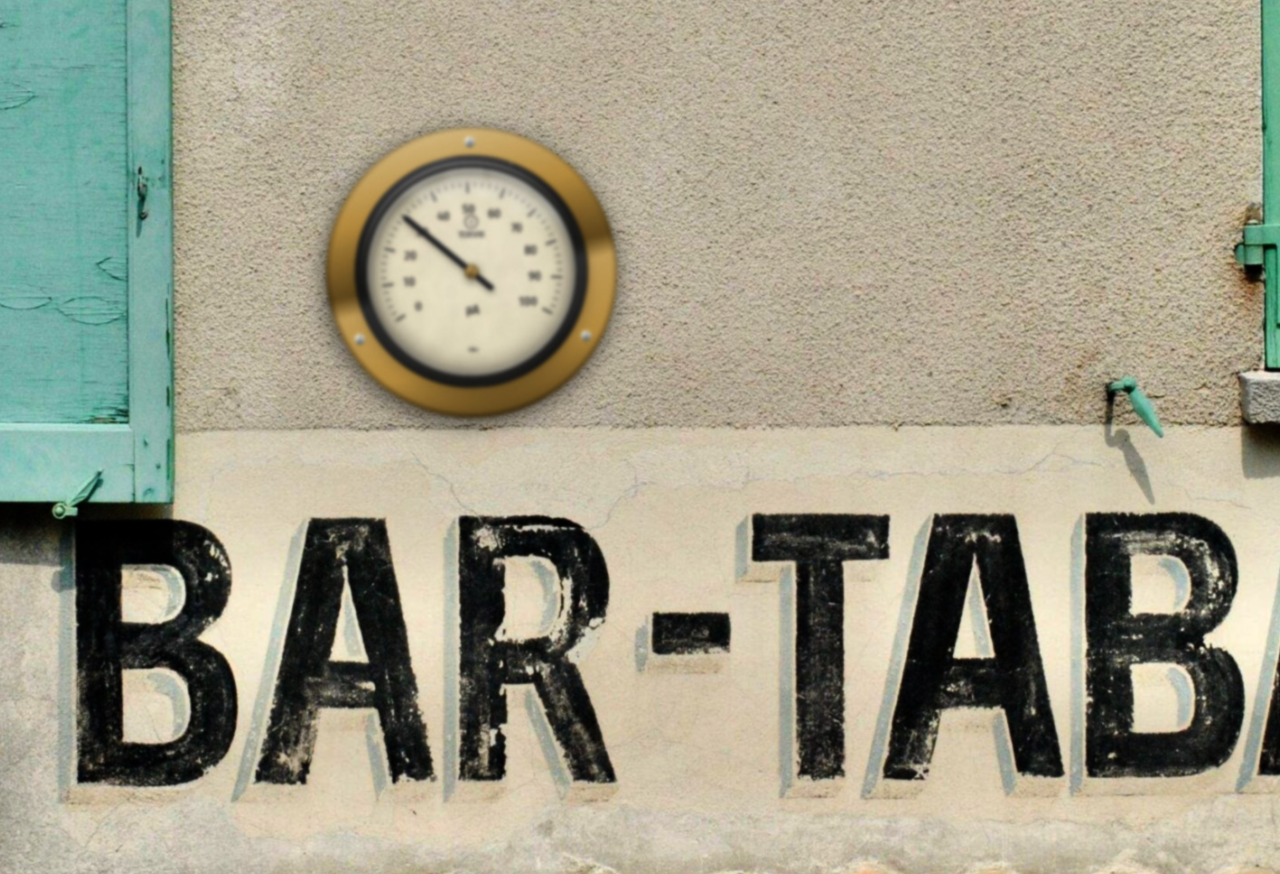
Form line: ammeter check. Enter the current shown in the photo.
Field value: 30 µA
